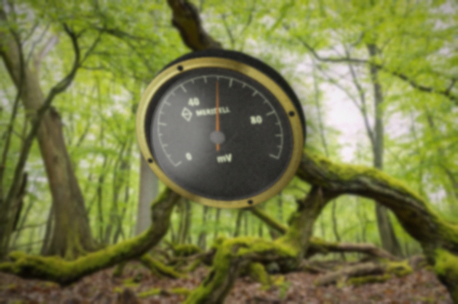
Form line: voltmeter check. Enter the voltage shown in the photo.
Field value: 55 mV
